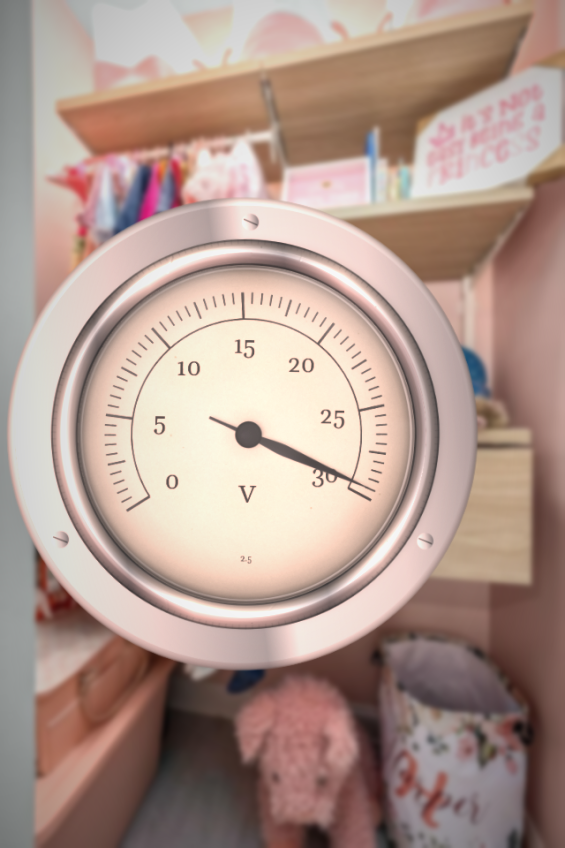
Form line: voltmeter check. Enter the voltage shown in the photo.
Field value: 29.5 V
